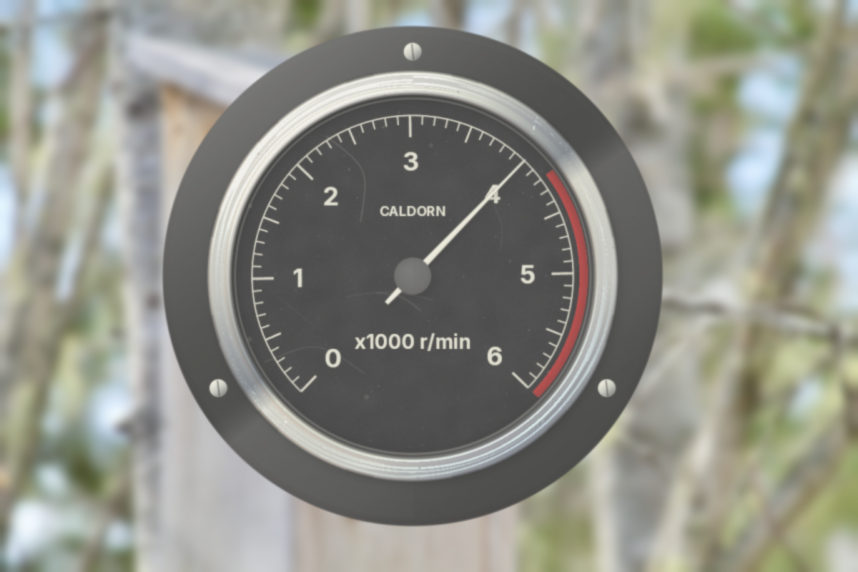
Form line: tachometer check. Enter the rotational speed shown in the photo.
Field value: 4000 rpm
